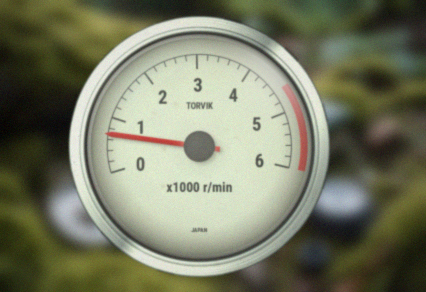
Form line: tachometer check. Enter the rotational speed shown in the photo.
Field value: 700 rpm
